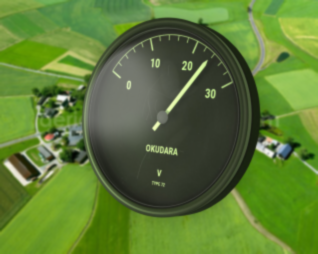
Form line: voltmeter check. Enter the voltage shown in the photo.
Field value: 24 V
